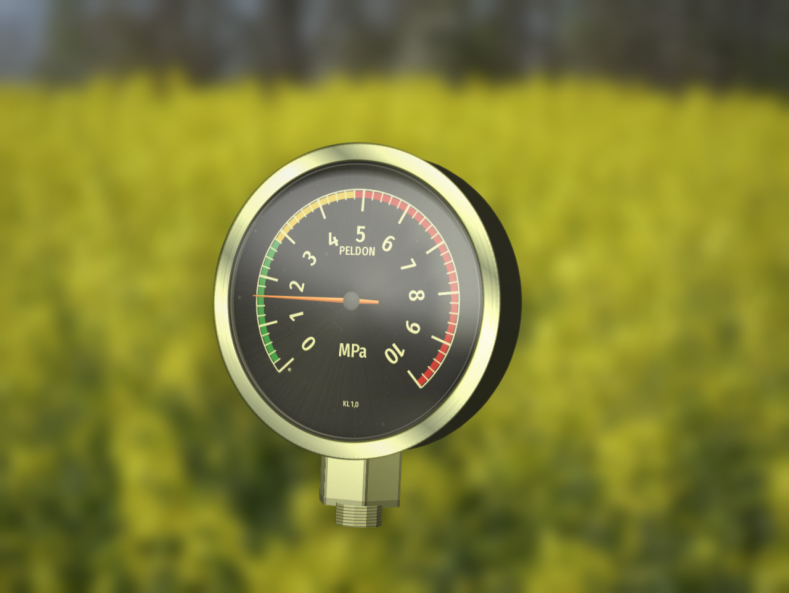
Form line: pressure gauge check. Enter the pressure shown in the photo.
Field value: 1.6 MPa
